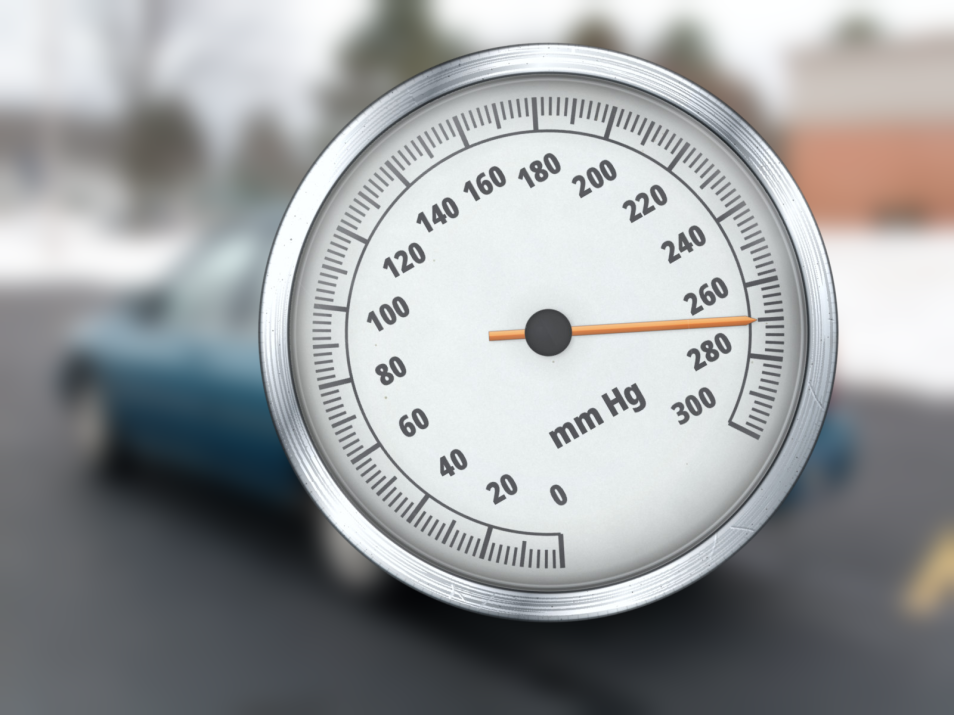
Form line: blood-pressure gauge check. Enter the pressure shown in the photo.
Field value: 270 mmHg
